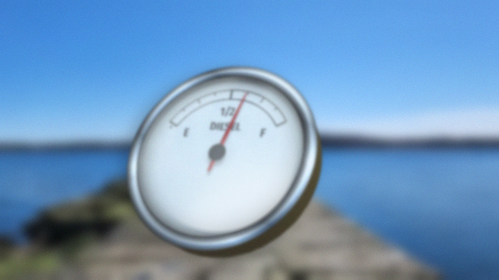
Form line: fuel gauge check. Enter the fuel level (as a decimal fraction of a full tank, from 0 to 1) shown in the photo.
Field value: 0.625
